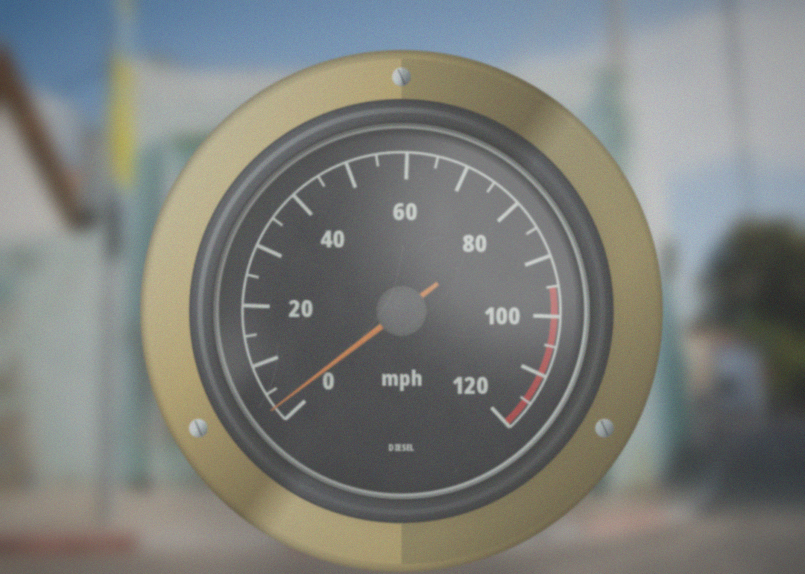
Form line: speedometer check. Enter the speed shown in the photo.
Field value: 2.5 mph
